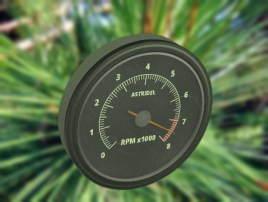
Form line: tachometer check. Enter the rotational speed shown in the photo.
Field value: 7500 rpm
